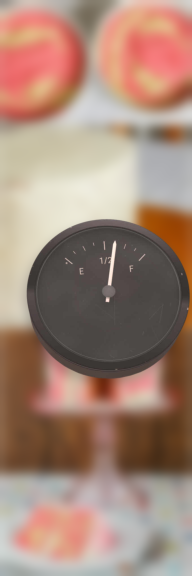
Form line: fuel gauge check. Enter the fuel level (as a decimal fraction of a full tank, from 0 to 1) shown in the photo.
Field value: 0.625
